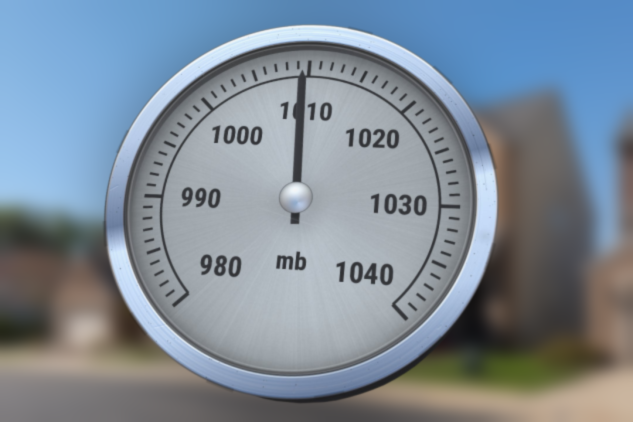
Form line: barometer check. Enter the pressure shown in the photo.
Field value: 1009.5 mbar
